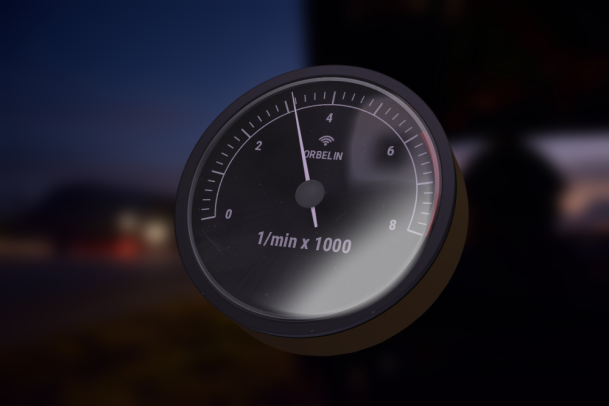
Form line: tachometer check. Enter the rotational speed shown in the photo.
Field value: 3200 rpm
